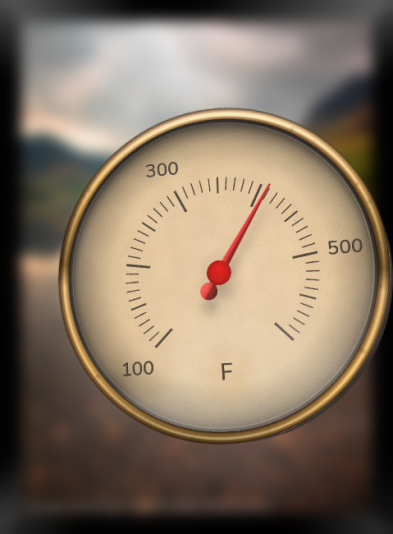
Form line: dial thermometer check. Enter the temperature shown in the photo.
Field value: 410 °F
